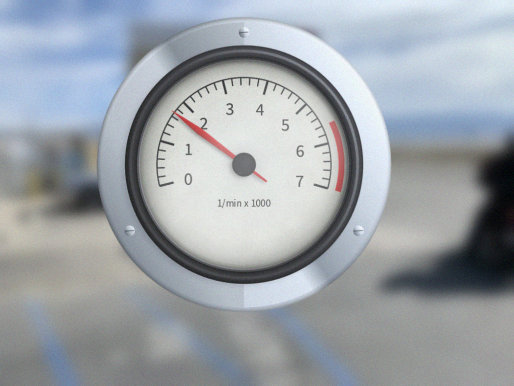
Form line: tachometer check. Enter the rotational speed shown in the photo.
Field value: 1700 rpm
